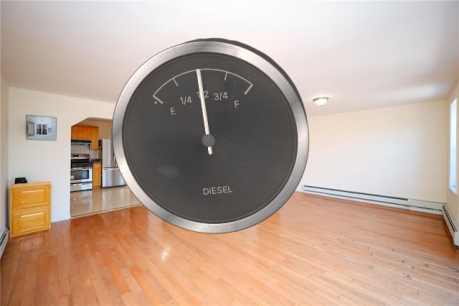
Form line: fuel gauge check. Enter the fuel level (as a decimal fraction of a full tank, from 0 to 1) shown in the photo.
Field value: 0.5
